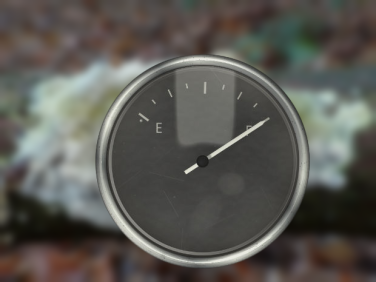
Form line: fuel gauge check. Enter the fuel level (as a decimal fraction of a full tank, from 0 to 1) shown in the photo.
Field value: 1
